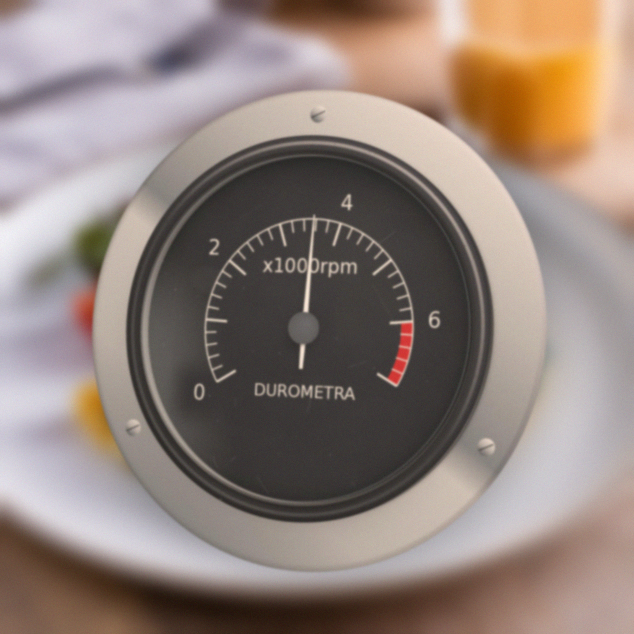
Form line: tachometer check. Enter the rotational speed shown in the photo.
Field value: 3600 rpm
